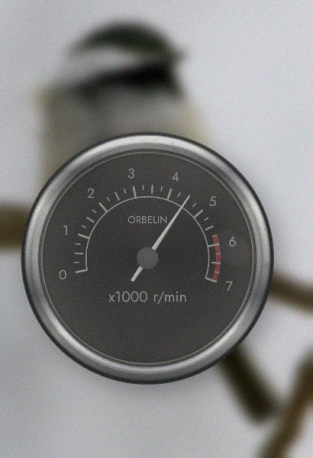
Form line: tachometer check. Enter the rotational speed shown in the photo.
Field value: 4500 rpm
